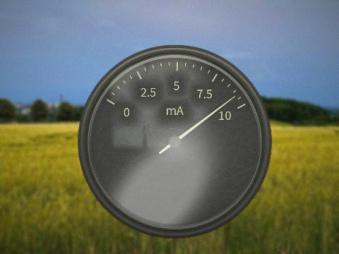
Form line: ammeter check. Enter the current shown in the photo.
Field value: 9.25 mA
